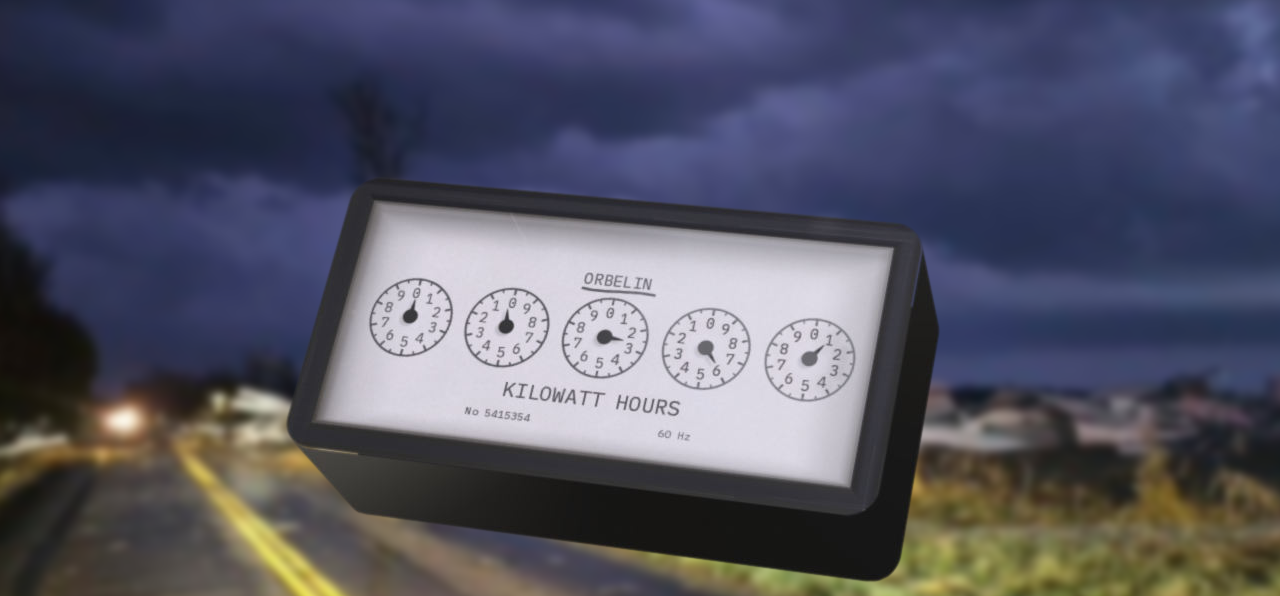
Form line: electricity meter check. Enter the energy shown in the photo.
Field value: 261 kWh
